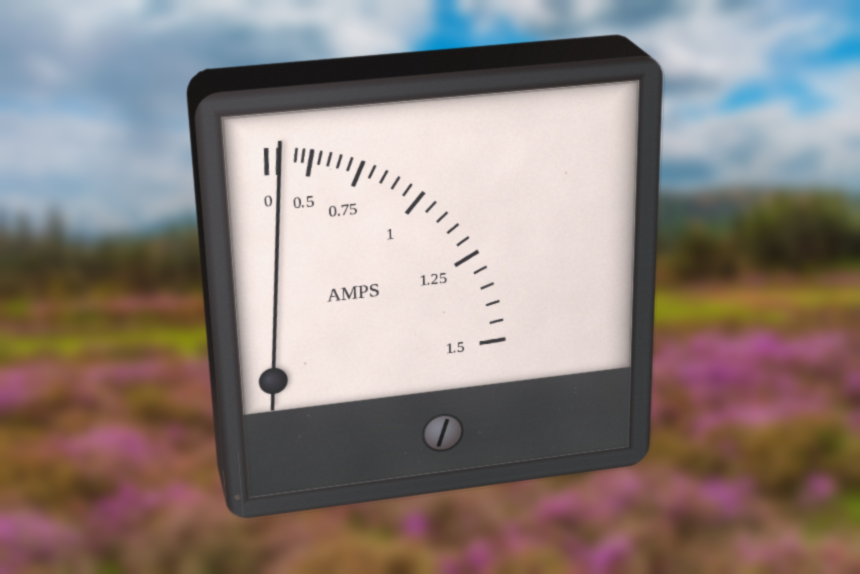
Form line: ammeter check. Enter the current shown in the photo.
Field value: 0.25 A
